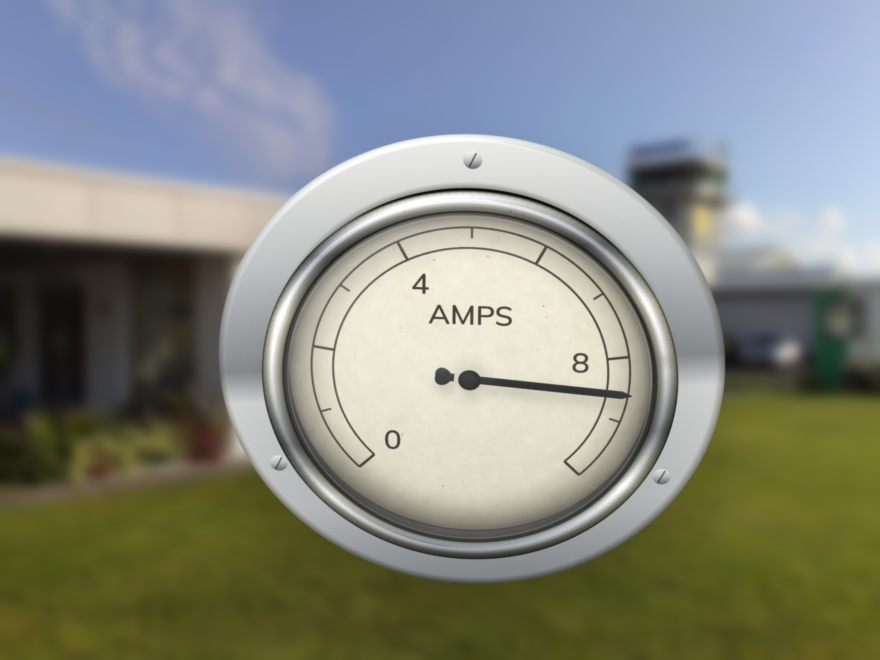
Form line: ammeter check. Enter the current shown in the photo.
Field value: 8.5 A
